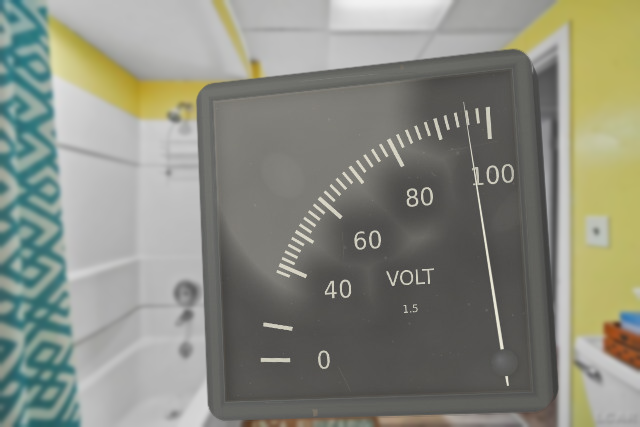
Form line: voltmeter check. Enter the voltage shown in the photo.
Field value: 96 V
